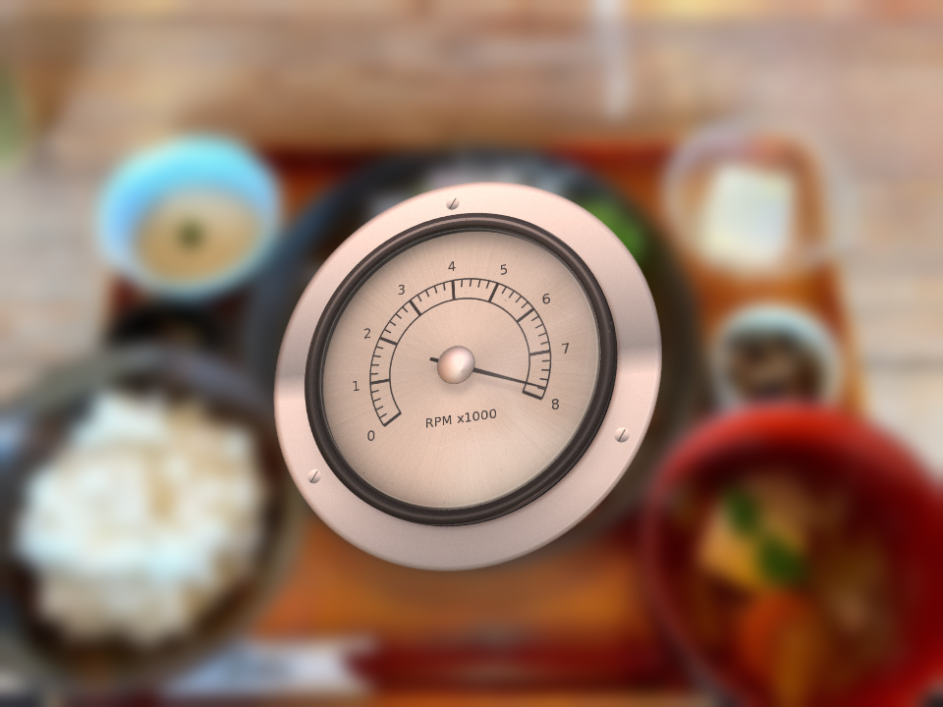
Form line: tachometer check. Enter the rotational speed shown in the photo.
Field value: 7800 rpm
